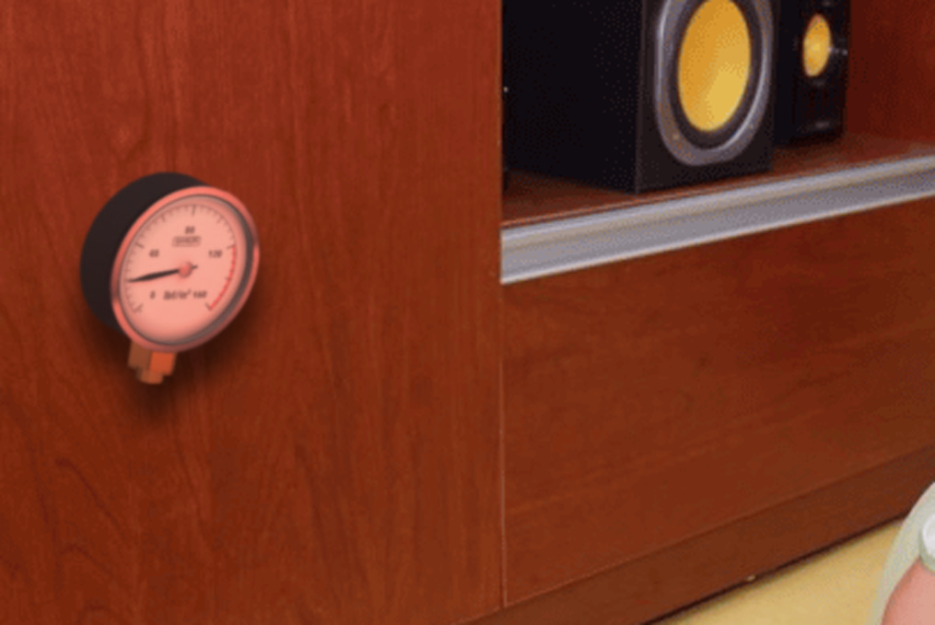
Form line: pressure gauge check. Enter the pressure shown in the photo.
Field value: 20 psi
